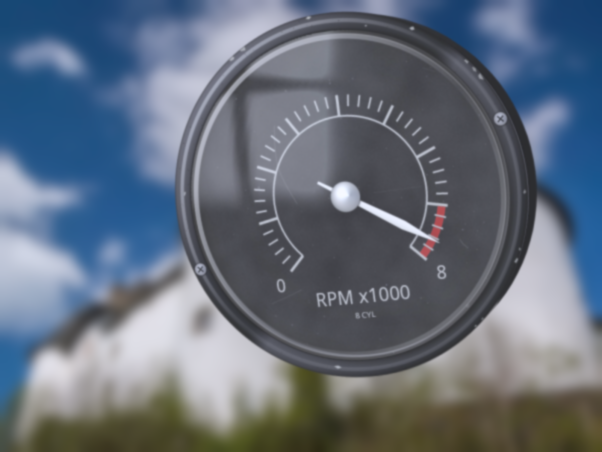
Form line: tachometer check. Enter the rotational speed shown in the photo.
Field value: 7600 rpm
